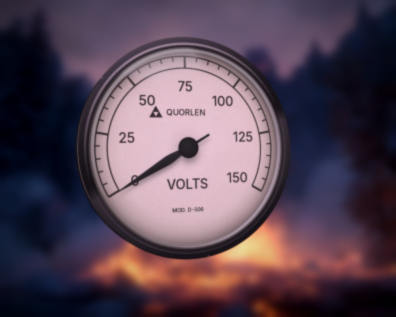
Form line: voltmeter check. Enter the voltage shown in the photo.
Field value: 0 V
